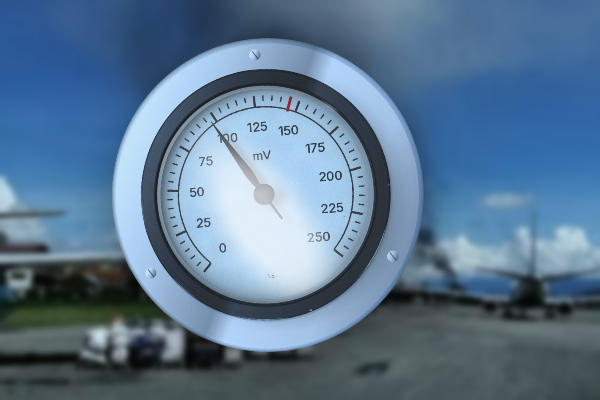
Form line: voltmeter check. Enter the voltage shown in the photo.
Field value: 97.5 mV
